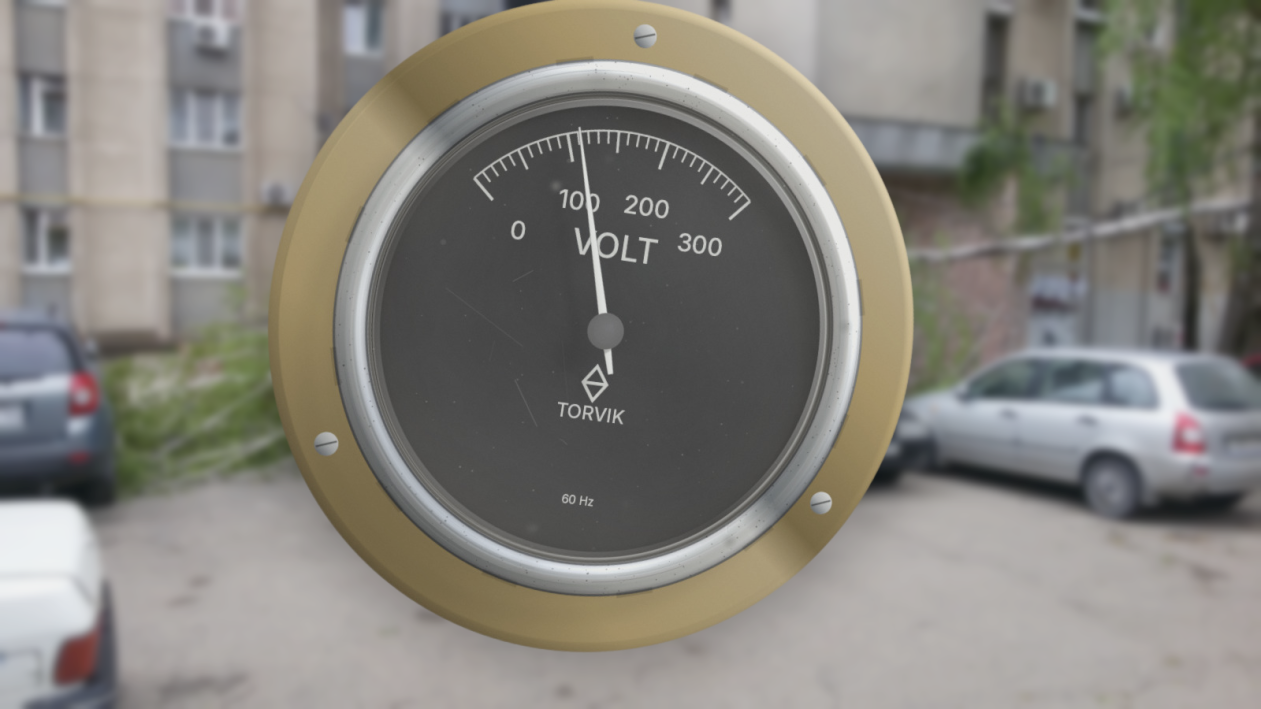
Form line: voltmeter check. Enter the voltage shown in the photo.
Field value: 110 V
